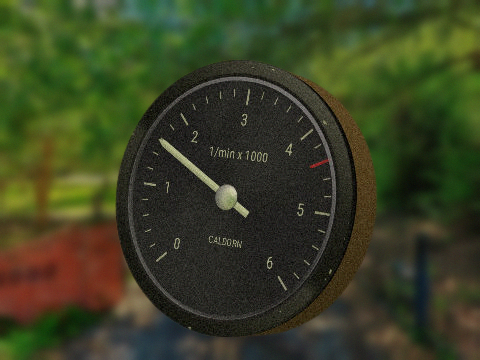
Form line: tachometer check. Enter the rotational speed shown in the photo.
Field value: 1600 rpm
